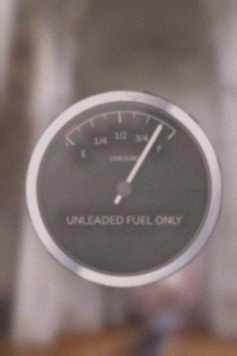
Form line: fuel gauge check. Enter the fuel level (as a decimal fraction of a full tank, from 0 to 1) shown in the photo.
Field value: 0.875
